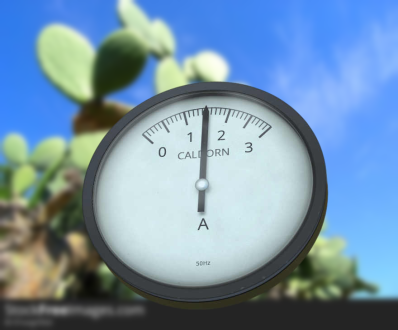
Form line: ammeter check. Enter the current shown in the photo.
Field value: 1.5 A
